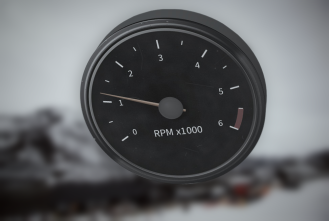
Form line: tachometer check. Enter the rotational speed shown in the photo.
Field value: 1250 rpm
